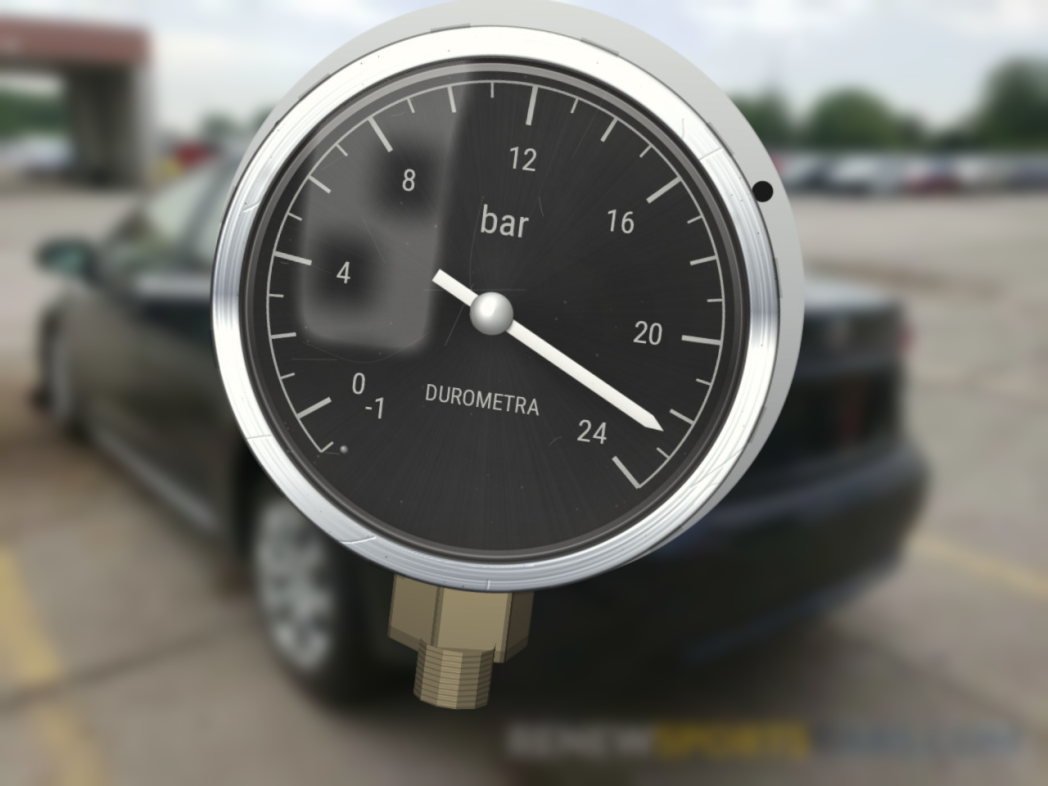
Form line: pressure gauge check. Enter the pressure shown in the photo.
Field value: 22.5 bar
